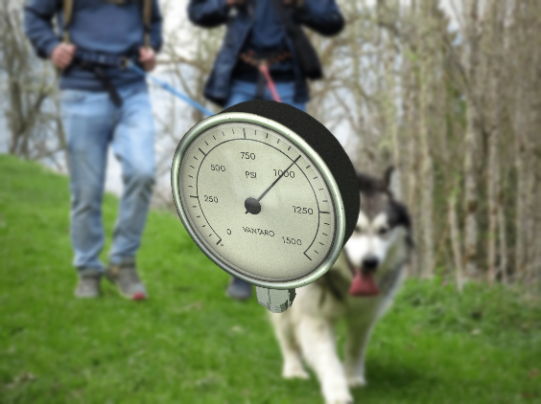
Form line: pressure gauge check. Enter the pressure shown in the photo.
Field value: 1000 psi
